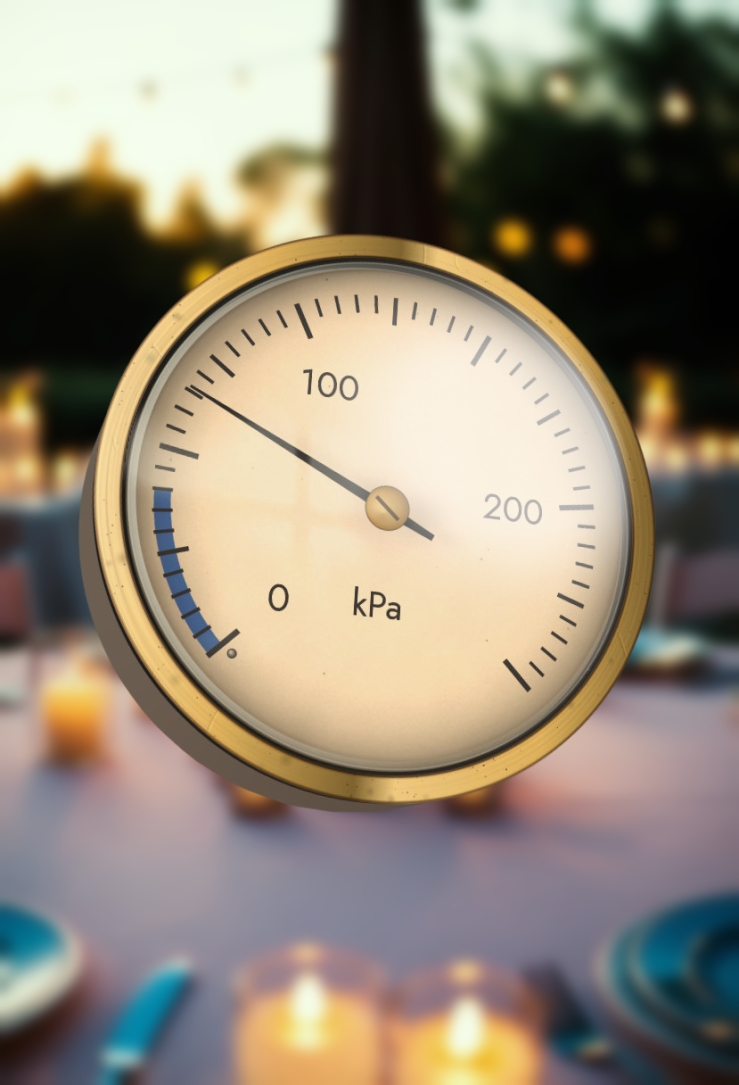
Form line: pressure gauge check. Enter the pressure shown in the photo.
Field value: 65 kPa
